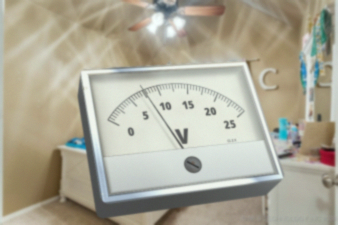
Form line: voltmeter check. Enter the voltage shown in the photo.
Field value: 7.5 V
